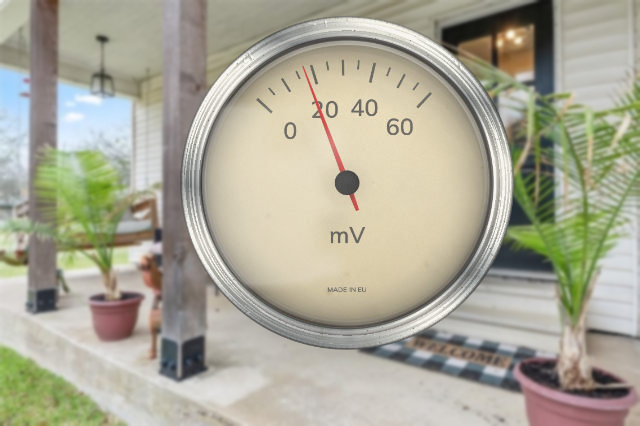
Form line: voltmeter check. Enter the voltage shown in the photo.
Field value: 17.5 mV
